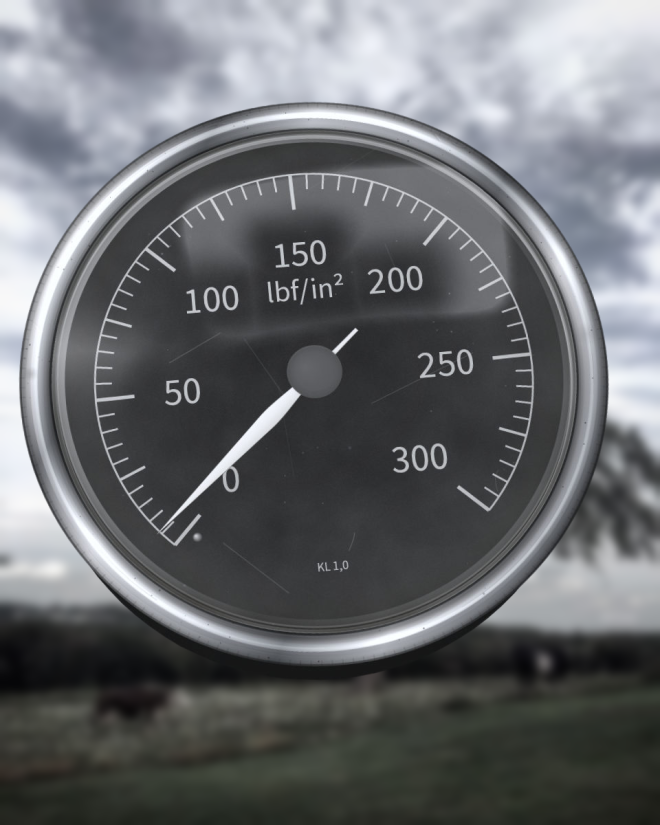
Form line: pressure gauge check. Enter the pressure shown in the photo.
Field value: 5 psi
